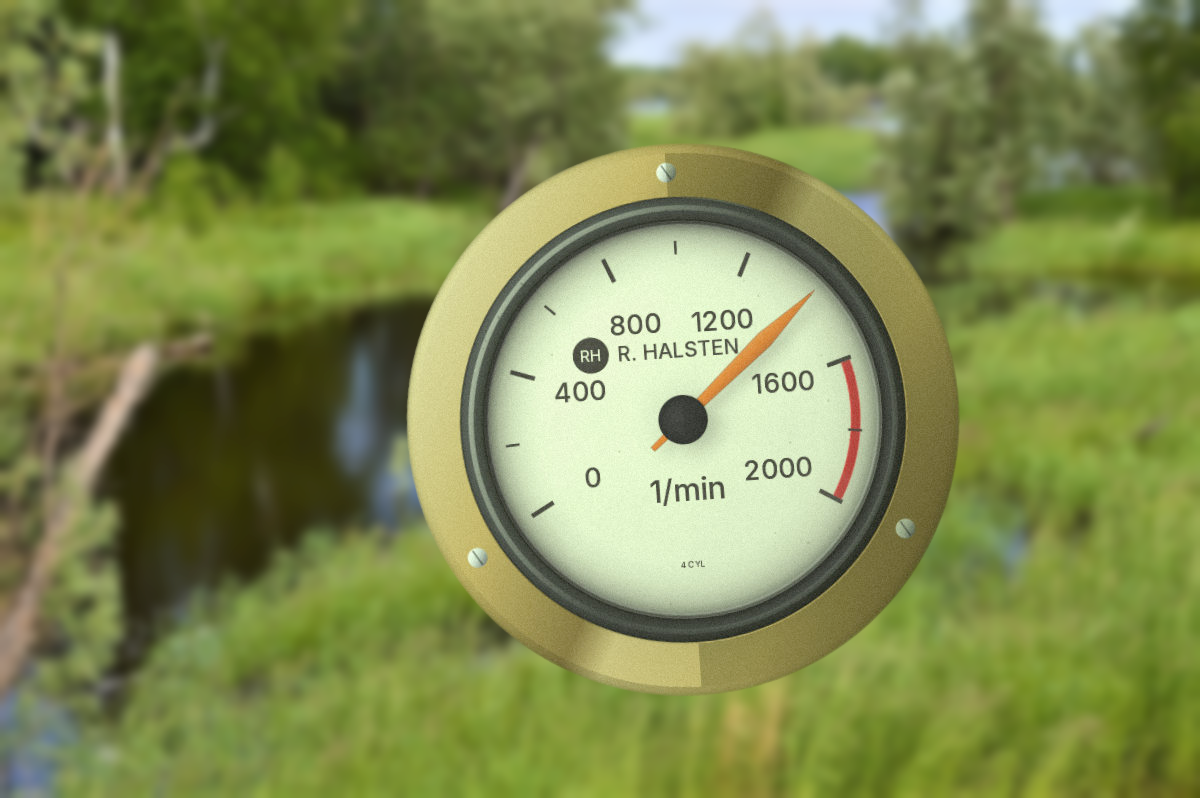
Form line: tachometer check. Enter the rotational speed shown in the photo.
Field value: 1400 rpm
